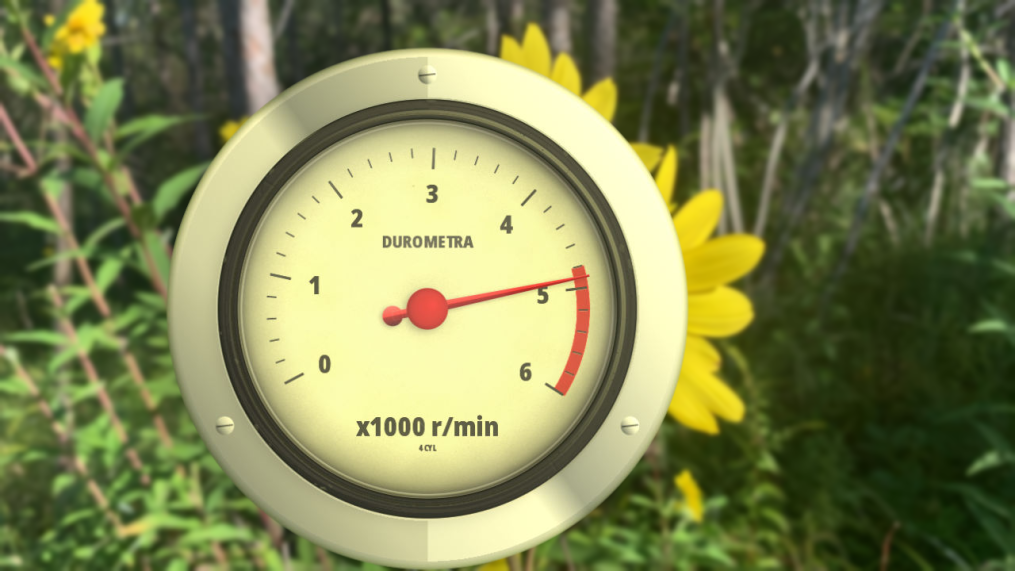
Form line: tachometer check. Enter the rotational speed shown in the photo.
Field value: 4900 rpm
